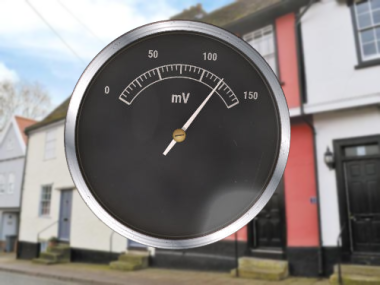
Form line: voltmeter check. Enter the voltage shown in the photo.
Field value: 120 mV
